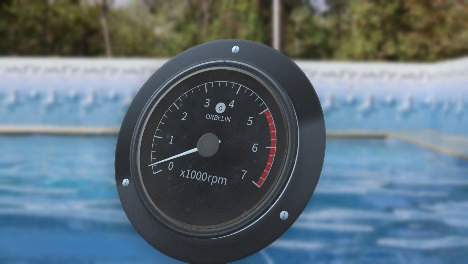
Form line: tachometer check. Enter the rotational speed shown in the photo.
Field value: 200 rpm
